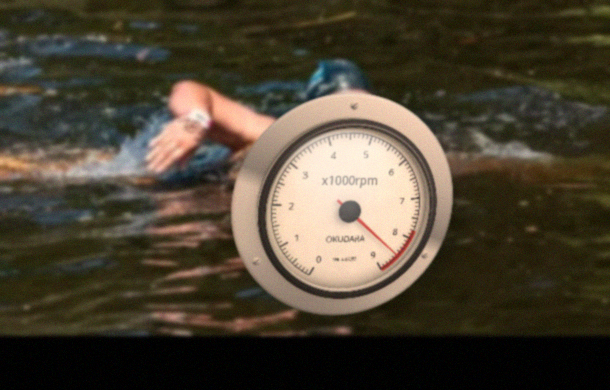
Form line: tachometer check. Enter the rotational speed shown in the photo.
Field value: 8500 rpm
